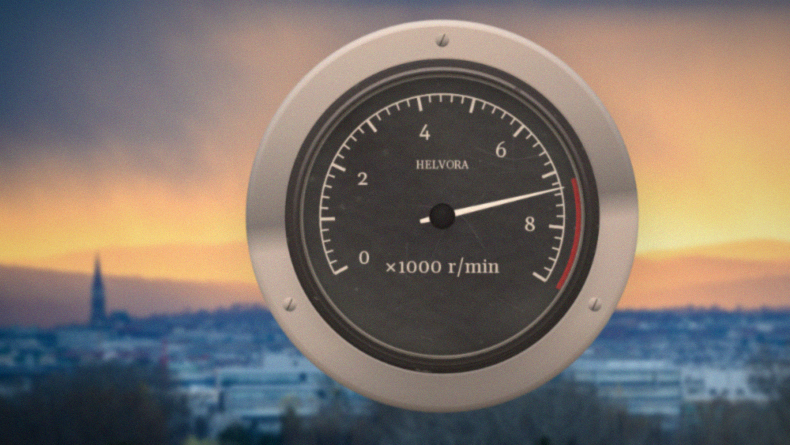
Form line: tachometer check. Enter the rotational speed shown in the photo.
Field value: 7300 rpm
